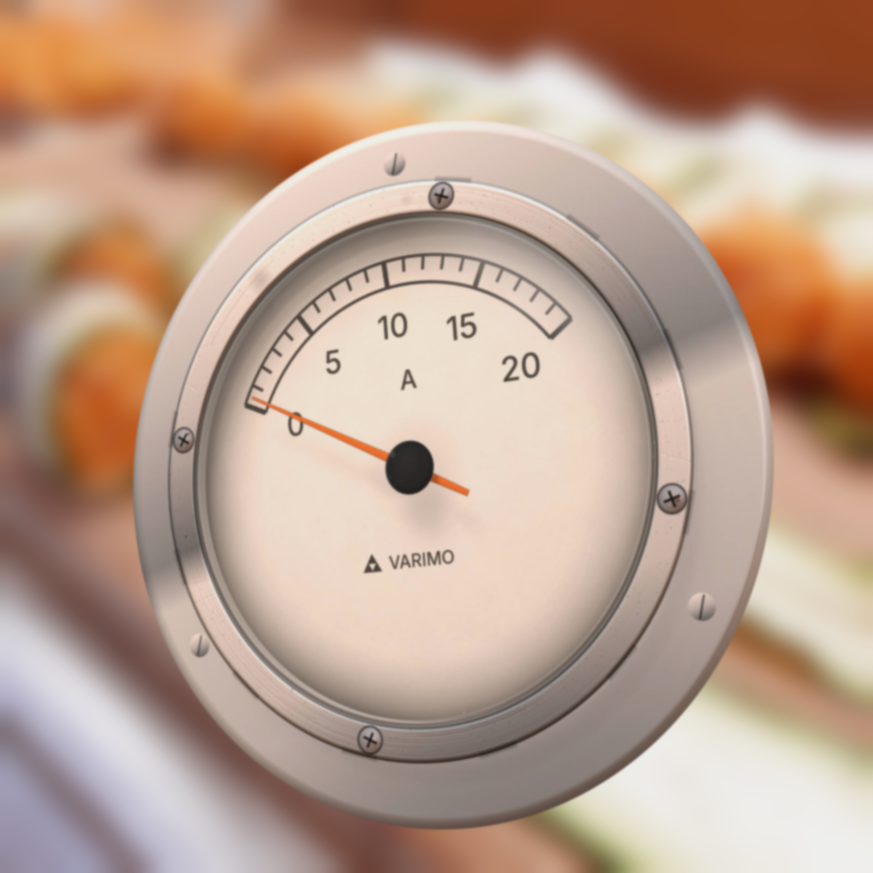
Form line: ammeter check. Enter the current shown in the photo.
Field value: 0.5 A
